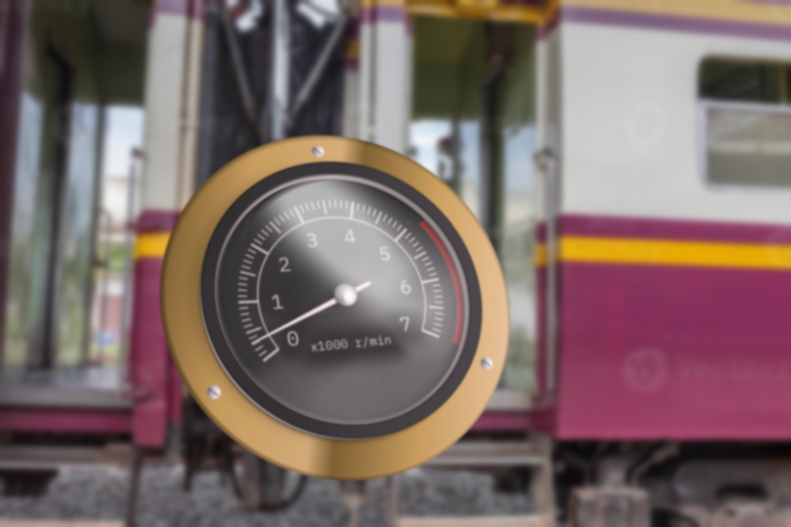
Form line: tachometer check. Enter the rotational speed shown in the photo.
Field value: 300 rpm
